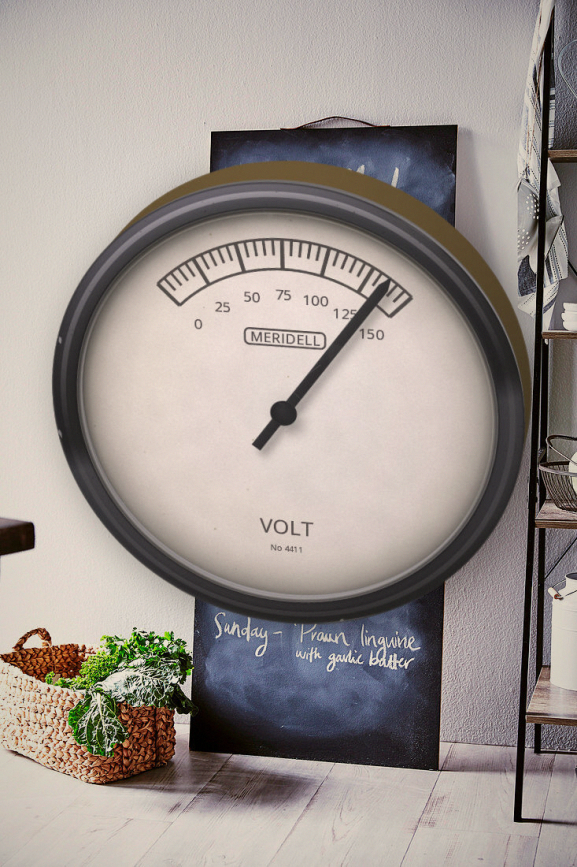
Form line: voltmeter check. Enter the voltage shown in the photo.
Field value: 135 V
